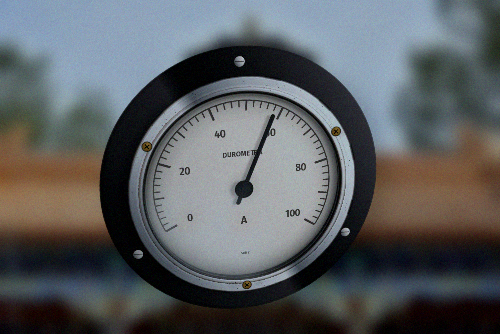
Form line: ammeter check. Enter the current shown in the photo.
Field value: 58 A
